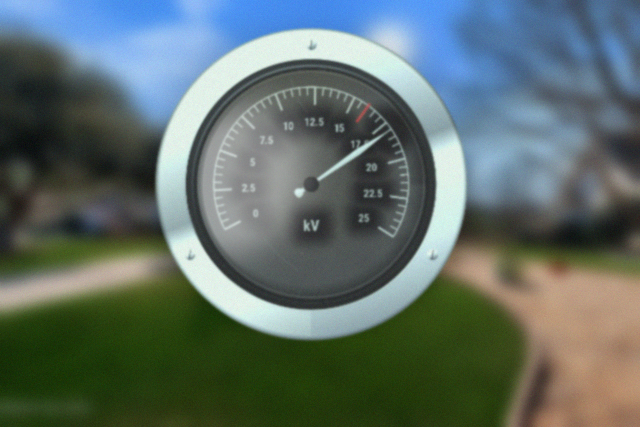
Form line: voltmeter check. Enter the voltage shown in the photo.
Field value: 18 kV
